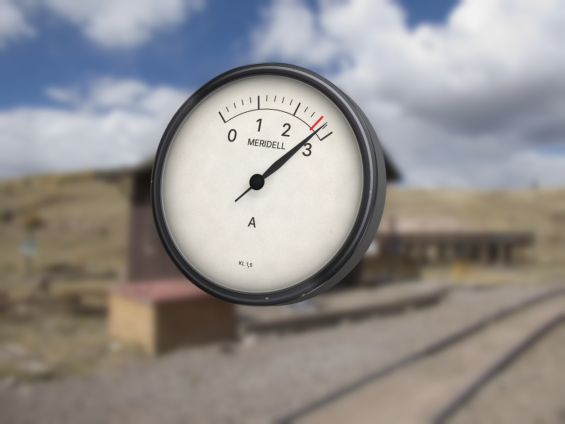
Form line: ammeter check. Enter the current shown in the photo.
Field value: 2.8 A
